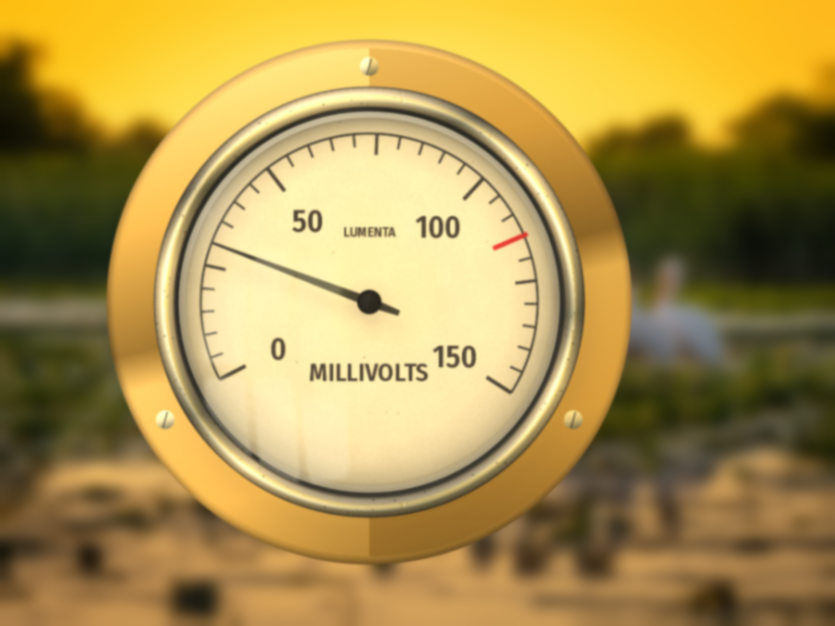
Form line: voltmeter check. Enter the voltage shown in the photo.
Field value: 30 mV
